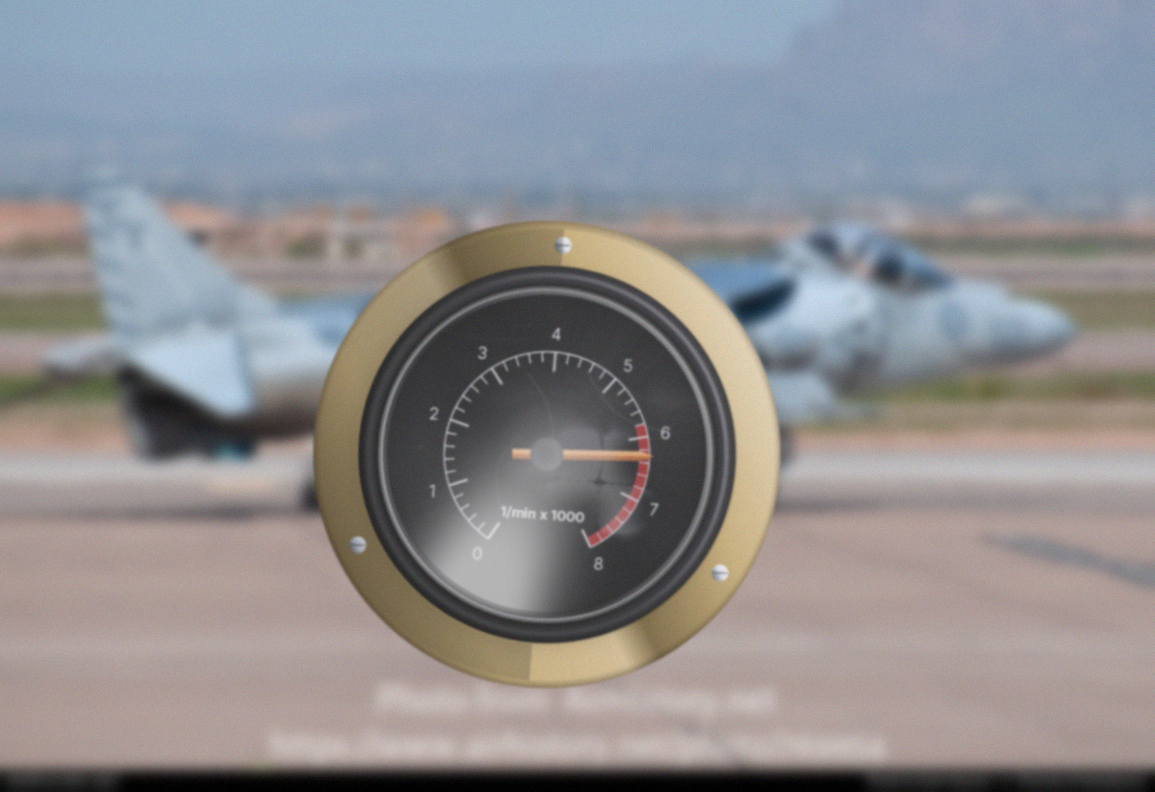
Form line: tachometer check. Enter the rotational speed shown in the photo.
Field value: 6300 rpm
